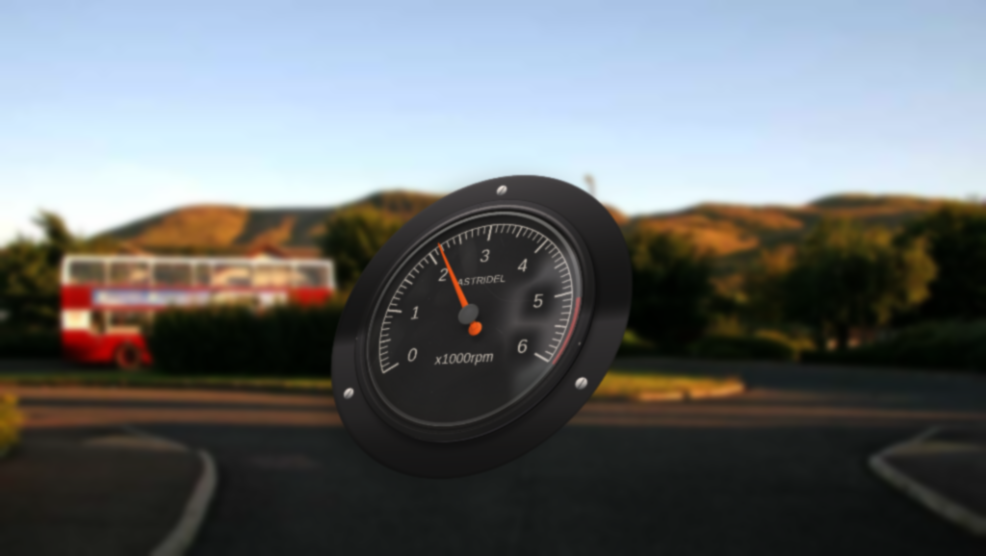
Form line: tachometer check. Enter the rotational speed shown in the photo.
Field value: 2200 rpm
